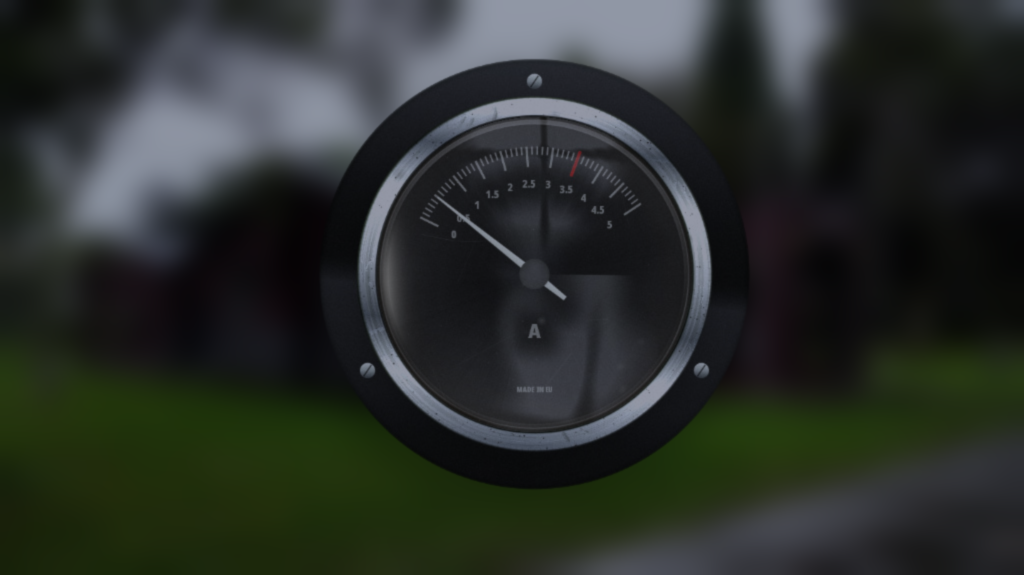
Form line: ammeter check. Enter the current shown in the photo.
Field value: 0.5 A
